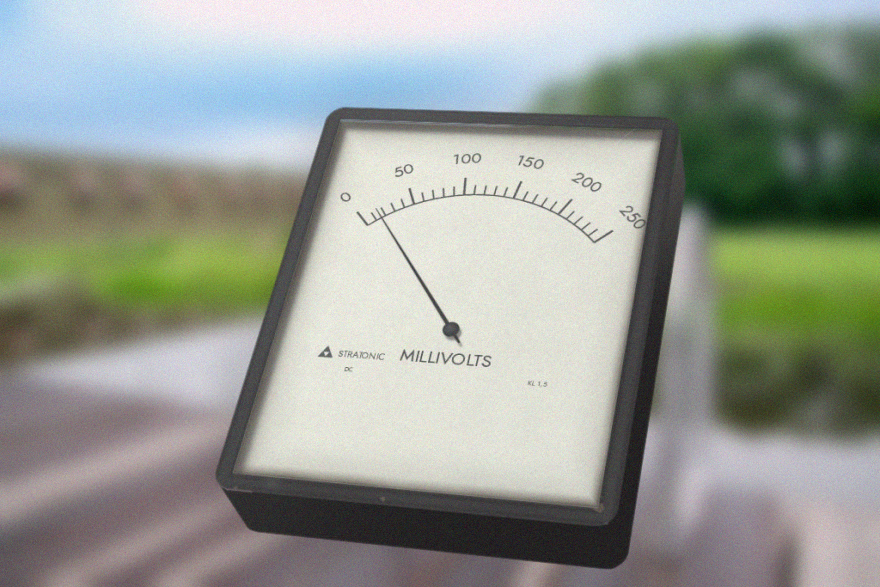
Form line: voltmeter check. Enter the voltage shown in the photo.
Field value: 15 mV
